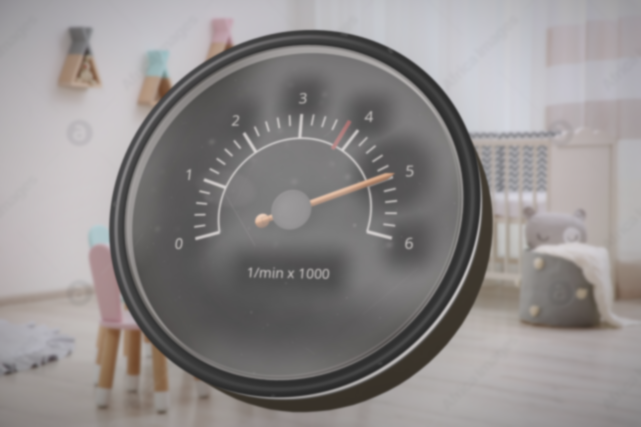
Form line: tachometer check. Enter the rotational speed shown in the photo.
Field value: 5000 rpm
